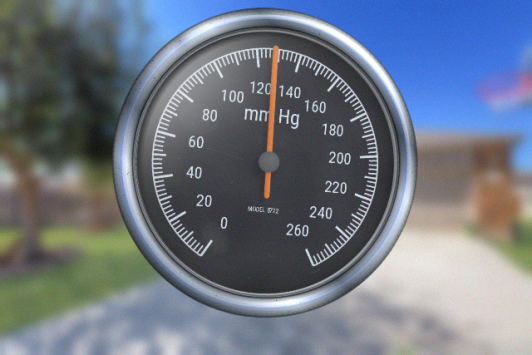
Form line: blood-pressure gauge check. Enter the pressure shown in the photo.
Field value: 128 mmHg
